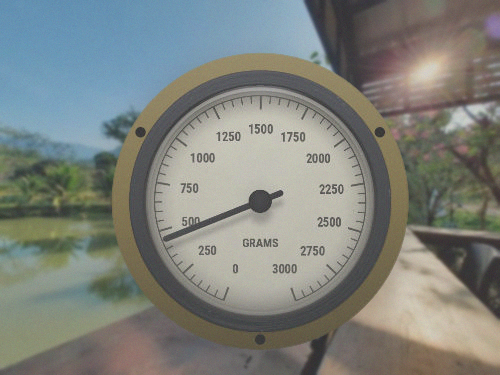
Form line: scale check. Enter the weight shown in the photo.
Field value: 450 g
